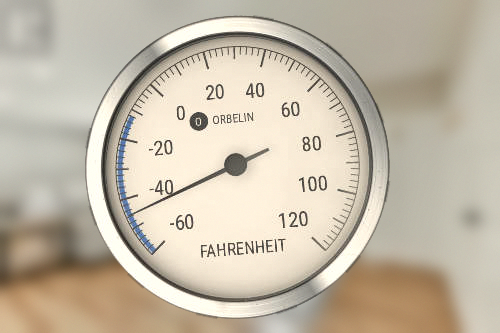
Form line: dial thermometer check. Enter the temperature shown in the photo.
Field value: -46 °F
